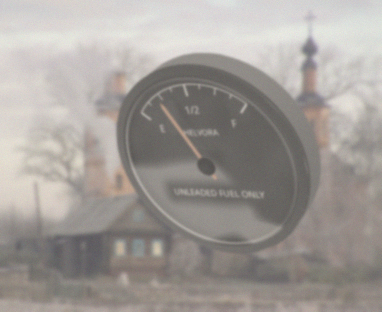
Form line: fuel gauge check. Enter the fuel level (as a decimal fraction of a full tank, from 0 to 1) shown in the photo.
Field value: 0.25
